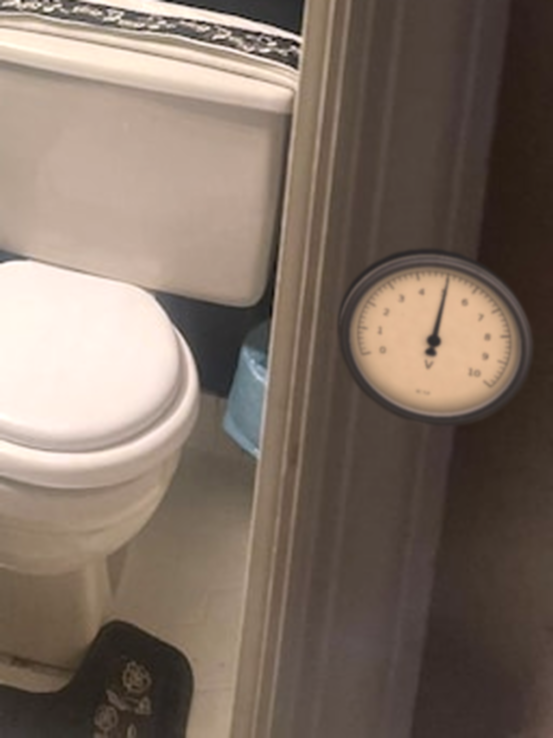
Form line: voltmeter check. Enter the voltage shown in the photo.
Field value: 5 V
